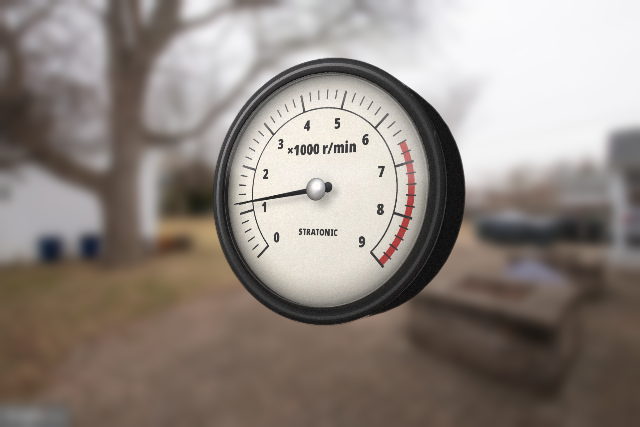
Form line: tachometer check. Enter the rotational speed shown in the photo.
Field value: 1200 rpm
